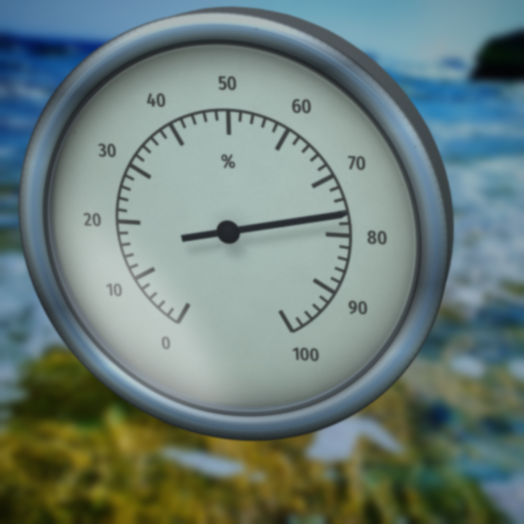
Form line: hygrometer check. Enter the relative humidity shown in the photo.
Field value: 76 %
